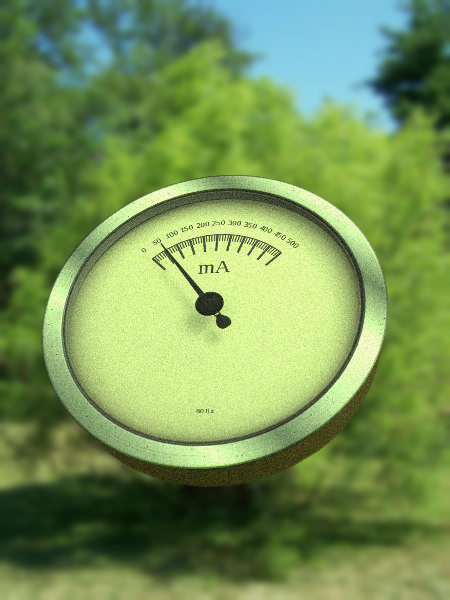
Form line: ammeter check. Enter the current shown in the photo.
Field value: 50 mA
